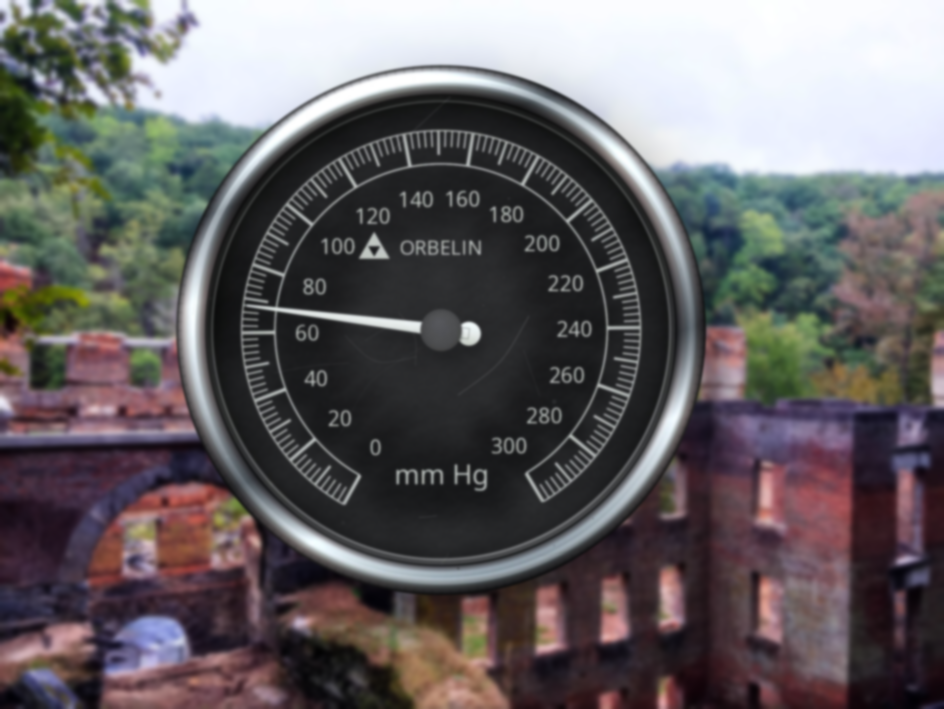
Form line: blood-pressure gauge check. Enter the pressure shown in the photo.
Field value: 68 mmHg
